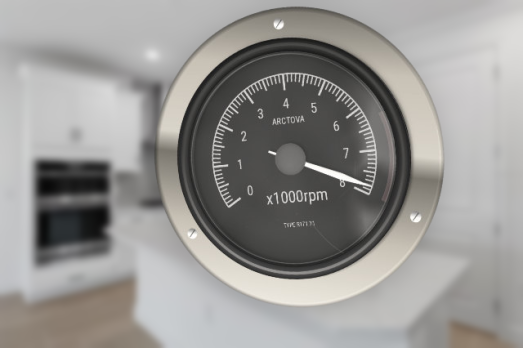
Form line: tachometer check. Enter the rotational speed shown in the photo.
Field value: 7800 rpm
